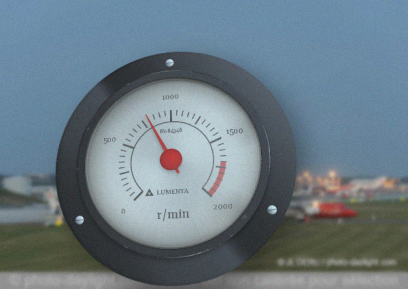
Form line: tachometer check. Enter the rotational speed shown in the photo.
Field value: 800 rpm
